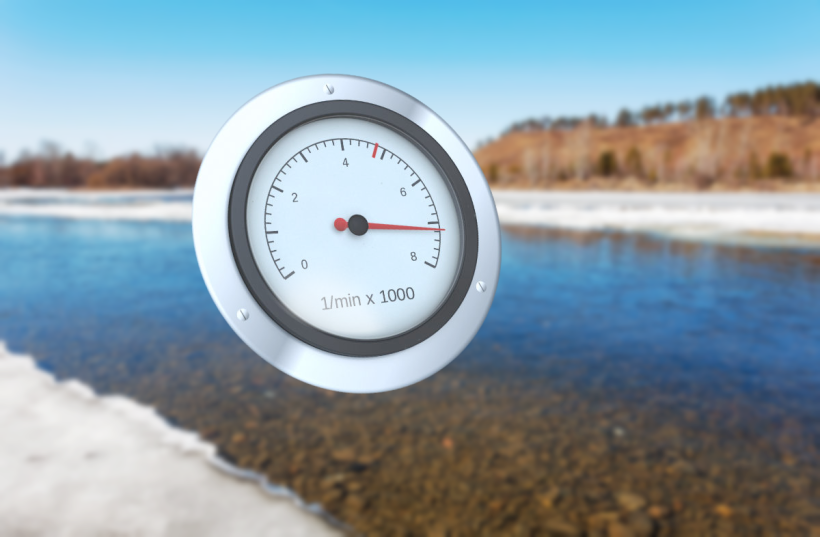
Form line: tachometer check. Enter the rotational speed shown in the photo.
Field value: 7200 rpm
